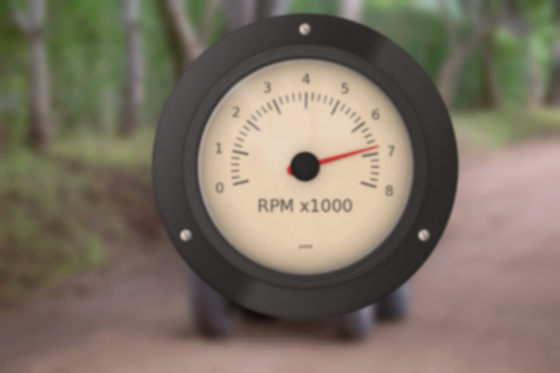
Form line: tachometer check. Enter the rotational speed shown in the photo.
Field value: 6800 rpm
